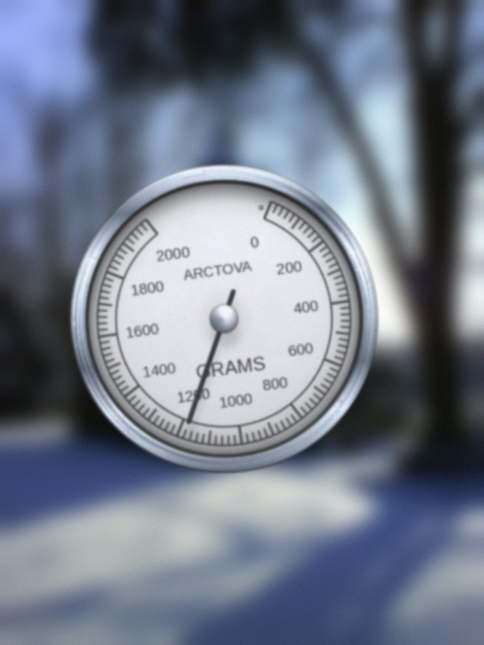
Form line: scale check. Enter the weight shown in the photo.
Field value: 1180 g
